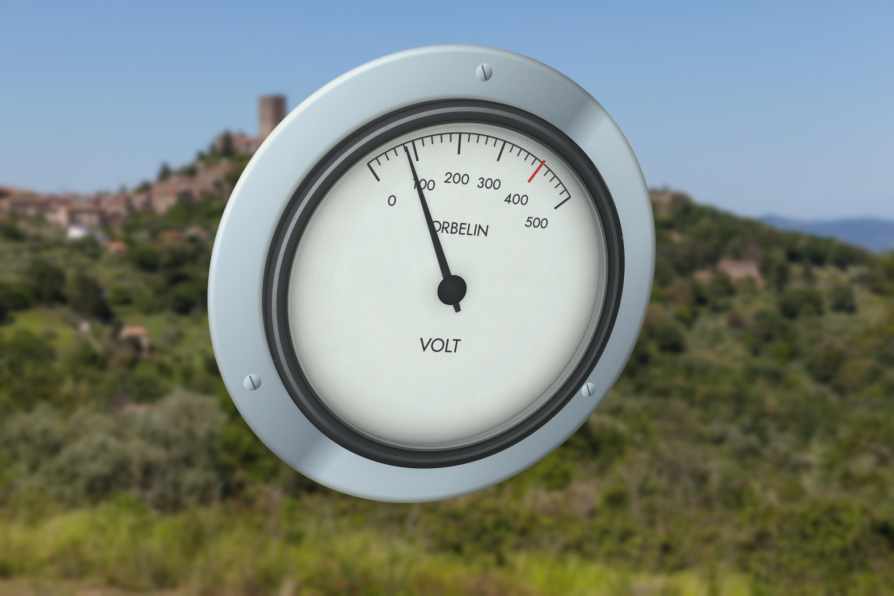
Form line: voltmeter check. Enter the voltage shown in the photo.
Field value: 80 V
